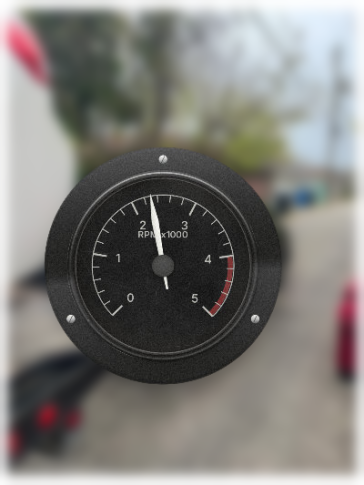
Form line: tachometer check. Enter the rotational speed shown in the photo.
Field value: 2300 rpm
